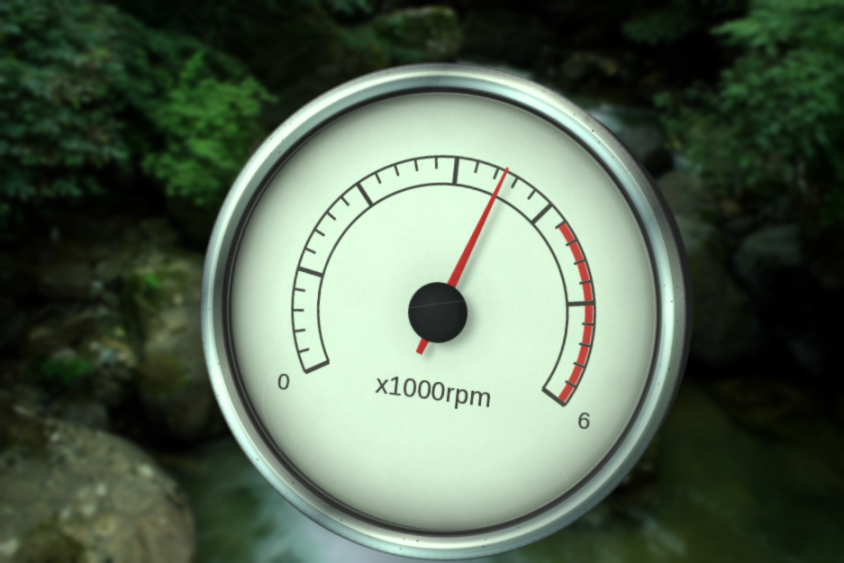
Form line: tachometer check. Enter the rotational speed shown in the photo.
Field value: 3500 rpm
